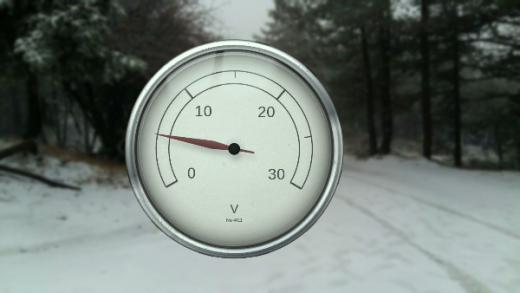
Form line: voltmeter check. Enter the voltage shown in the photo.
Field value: 5 V
